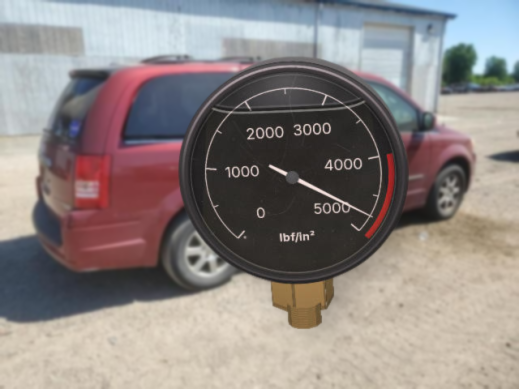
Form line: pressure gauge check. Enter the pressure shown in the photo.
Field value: 4750 psi
